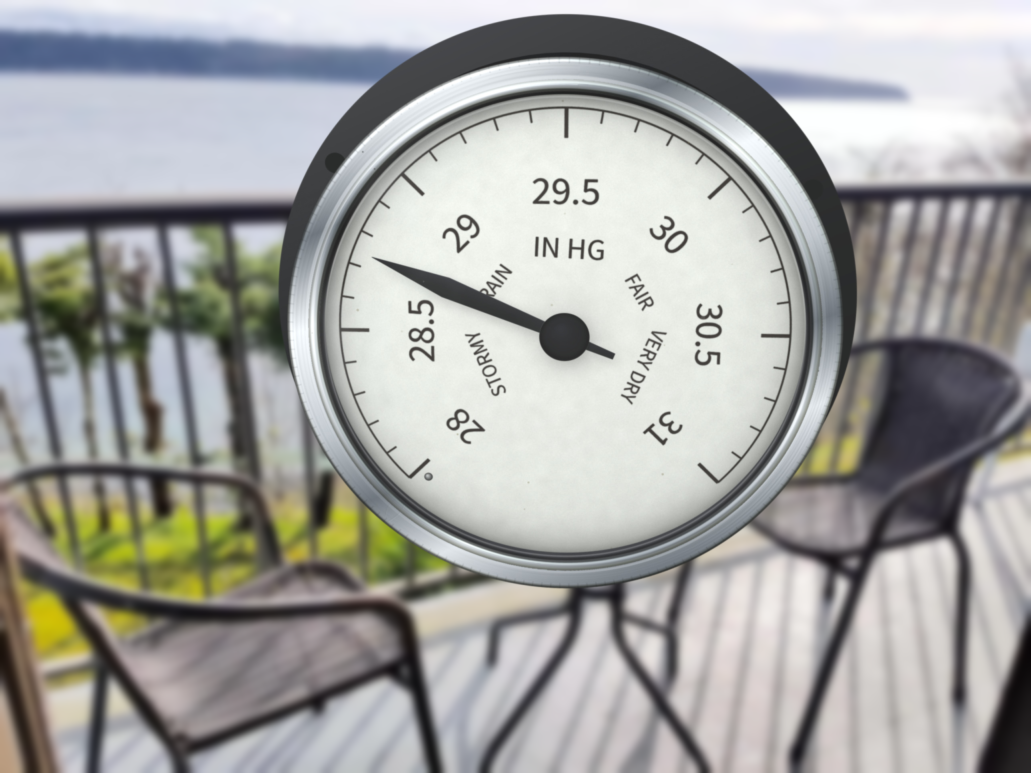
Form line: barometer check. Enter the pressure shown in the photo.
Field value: 28.75 inHg
